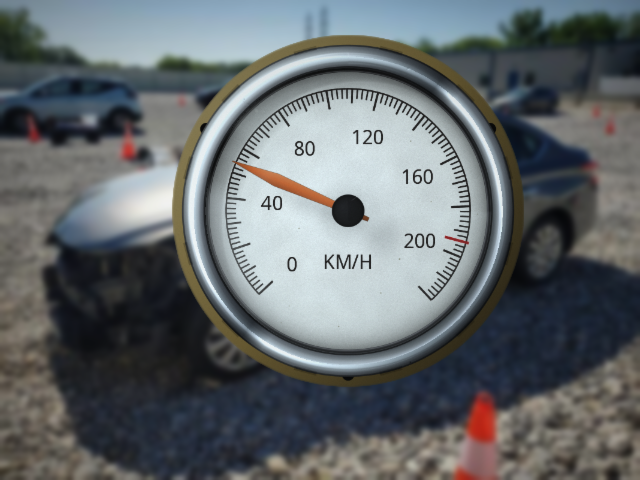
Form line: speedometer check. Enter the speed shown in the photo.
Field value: 54 km/h
